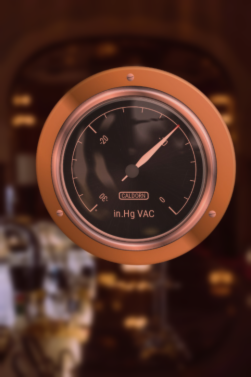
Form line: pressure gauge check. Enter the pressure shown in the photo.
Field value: -10 inHg
